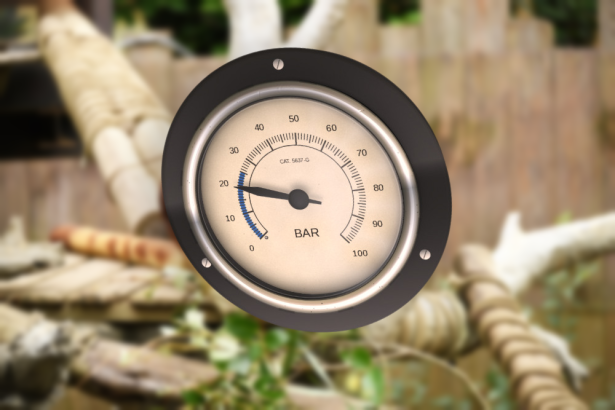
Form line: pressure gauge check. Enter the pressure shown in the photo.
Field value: 20 bar
